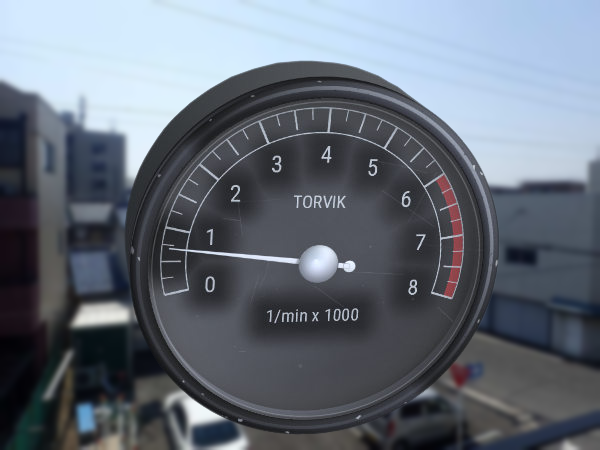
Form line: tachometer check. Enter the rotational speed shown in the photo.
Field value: 750 rpm
